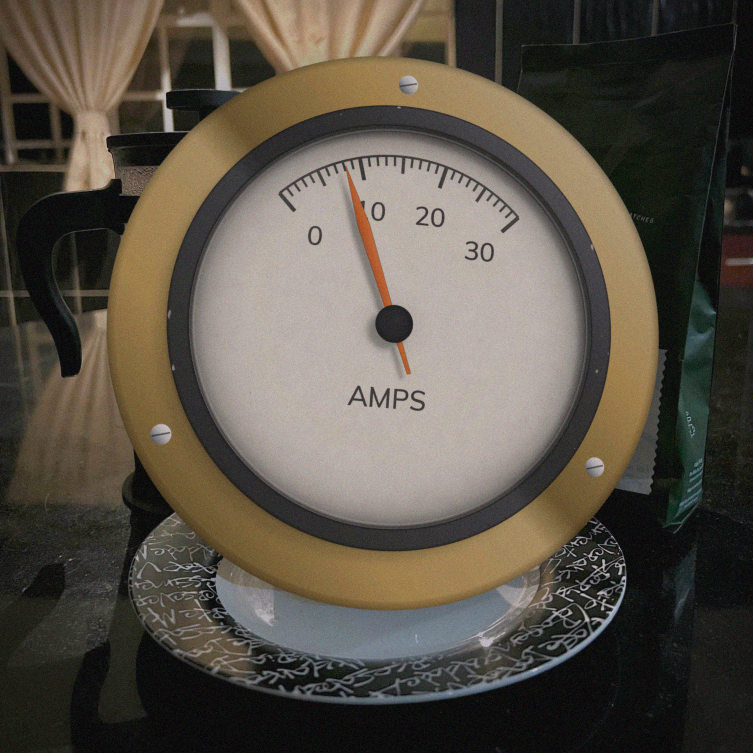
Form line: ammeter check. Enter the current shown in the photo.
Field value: 8 A
